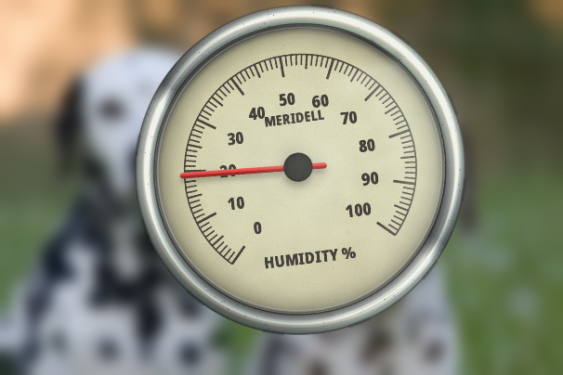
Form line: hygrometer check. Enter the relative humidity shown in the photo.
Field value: 19 %
